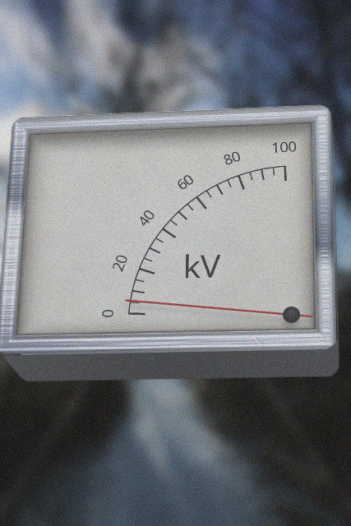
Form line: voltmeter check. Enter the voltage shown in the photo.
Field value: 5 kV
